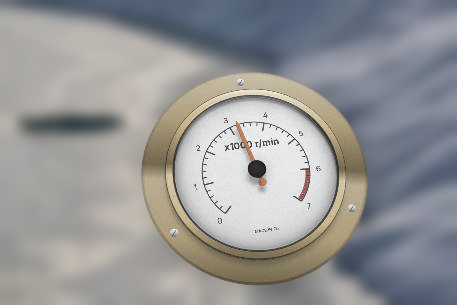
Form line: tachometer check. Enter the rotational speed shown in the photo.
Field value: 3200 rpm
